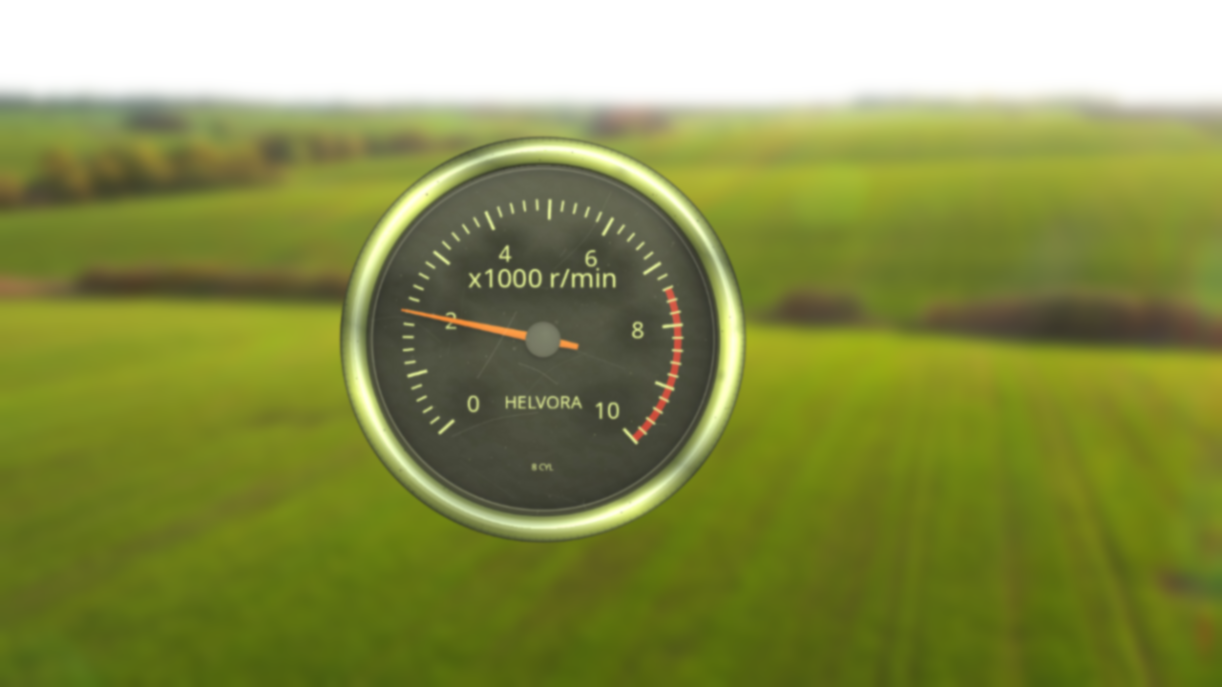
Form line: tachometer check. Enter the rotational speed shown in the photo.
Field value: 2000 rpm
